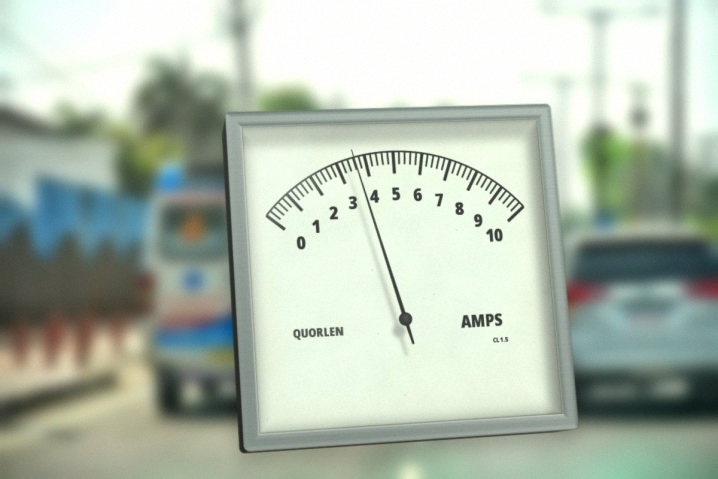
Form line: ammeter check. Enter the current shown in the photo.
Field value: 3.6 A
